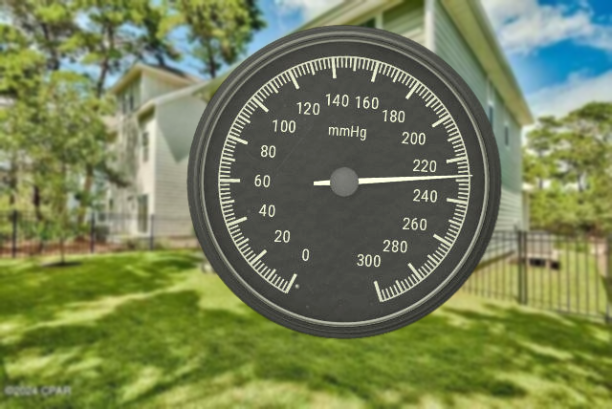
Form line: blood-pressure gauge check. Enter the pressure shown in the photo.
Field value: 228 mmHg
